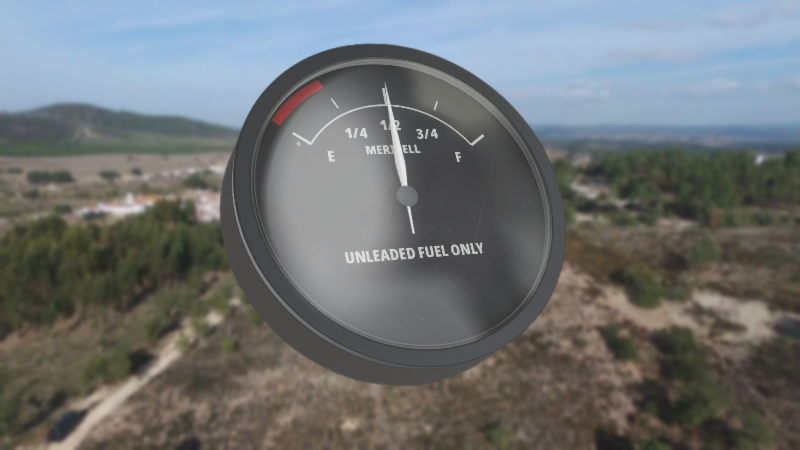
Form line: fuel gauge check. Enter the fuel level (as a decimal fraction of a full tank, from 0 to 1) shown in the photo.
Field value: 0.5
